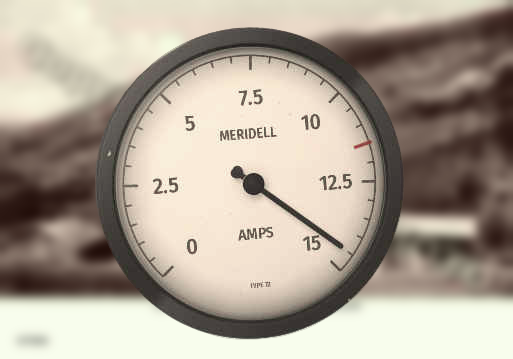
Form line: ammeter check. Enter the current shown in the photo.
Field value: 14.5 A
